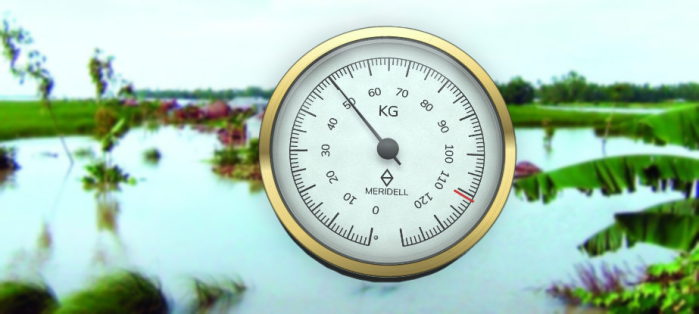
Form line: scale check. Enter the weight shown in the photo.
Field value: 50 kg
